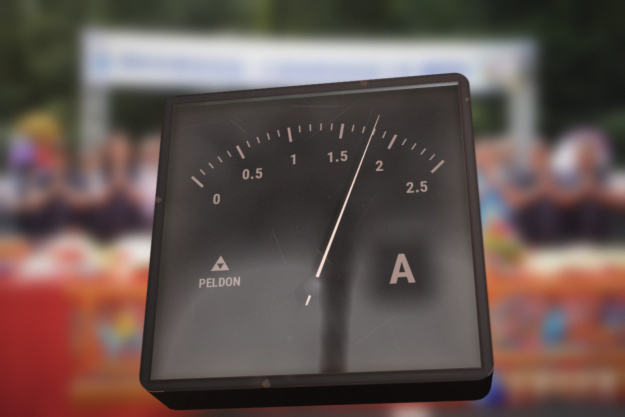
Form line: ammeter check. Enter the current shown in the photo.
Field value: 1.8 A
